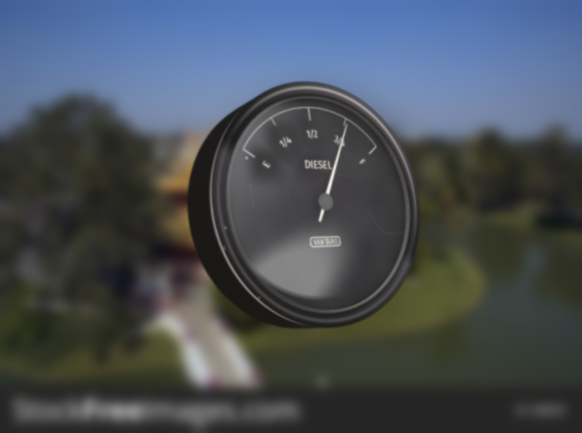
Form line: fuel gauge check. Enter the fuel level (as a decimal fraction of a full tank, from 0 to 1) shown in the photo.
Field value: 0.75
